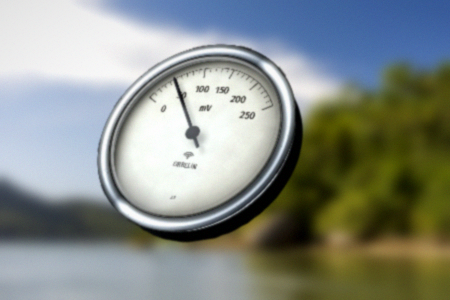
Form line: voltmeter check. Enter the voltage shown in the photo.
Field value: 50 mV
